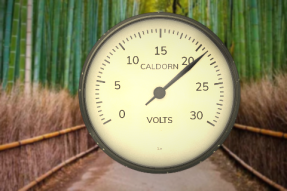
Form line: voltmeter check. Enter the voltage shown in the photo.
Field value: 21 V
